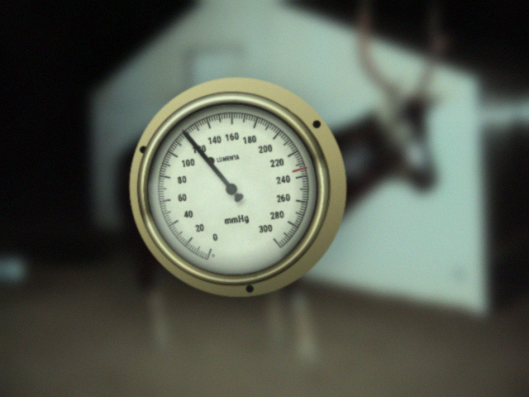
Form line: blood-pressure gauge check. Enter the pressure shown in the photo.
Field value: 120 mmHg
